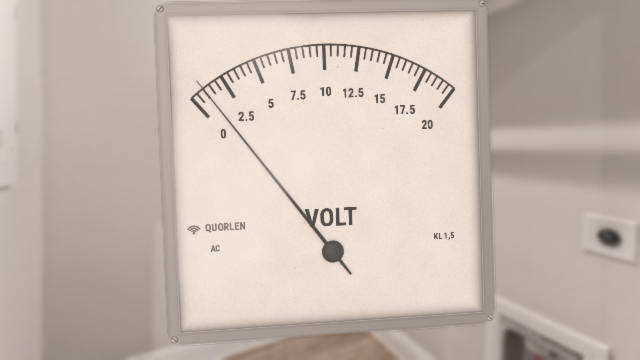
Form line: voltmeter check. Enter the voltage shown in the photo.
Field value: 1 V
